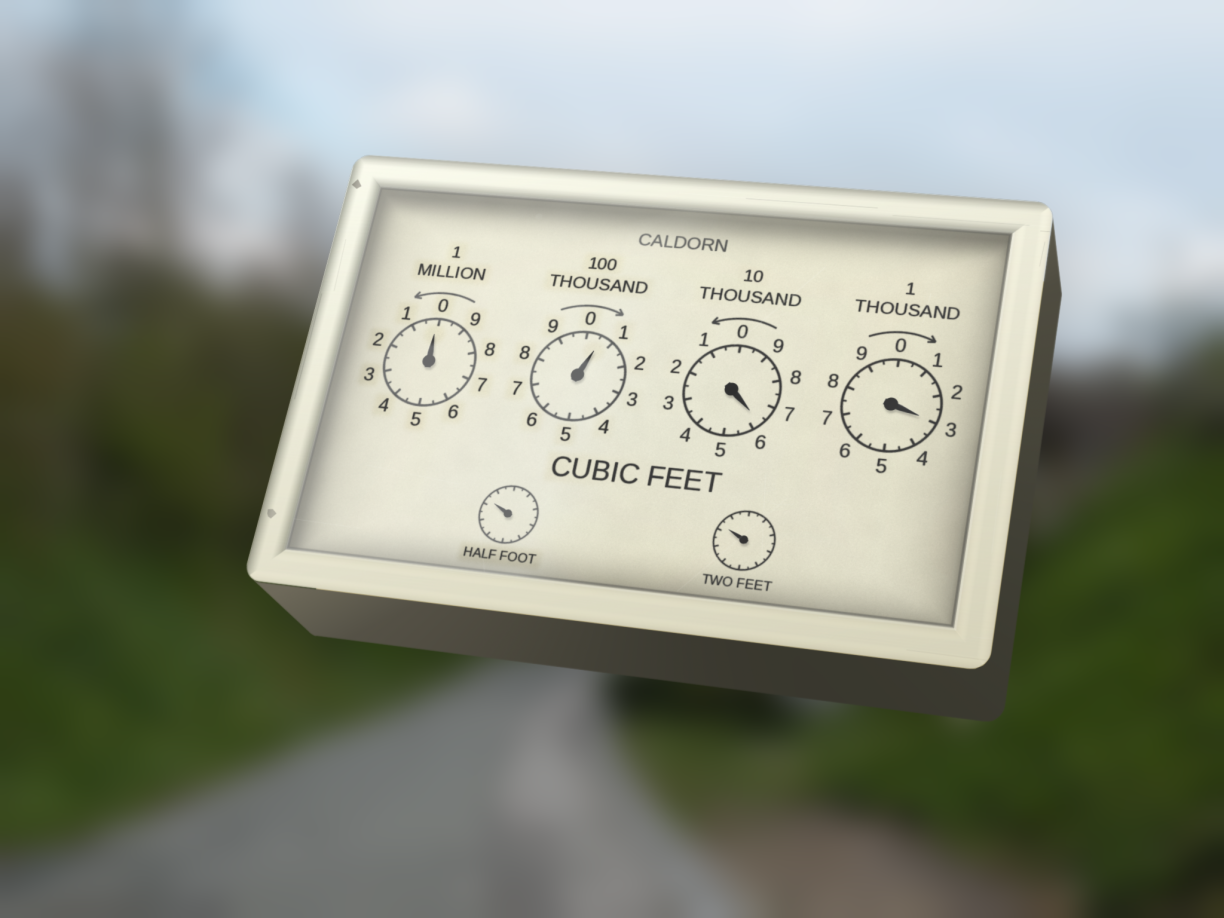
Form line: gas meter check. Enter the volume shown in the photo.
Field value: 6300 ft³
